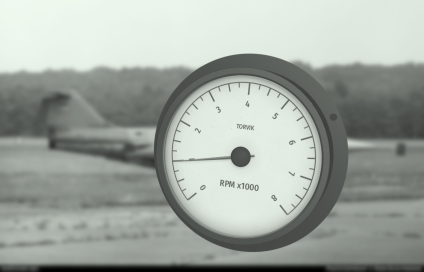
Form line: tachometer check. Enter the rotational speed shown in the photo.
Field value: 1000 rpm
